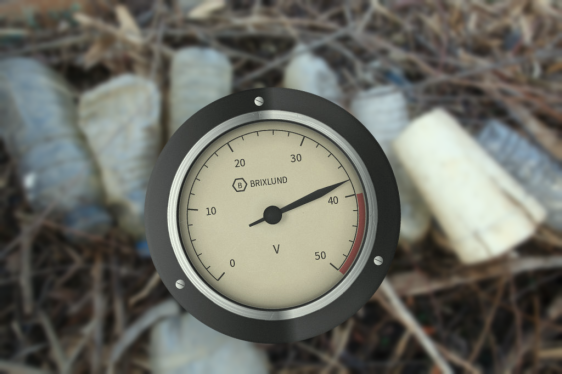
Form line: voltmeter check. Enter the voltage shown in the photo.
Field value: 38 V
